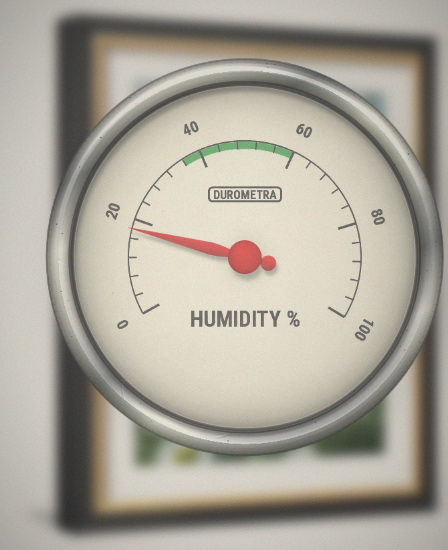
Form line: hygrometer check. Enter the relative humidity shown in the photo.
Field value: 18 %
